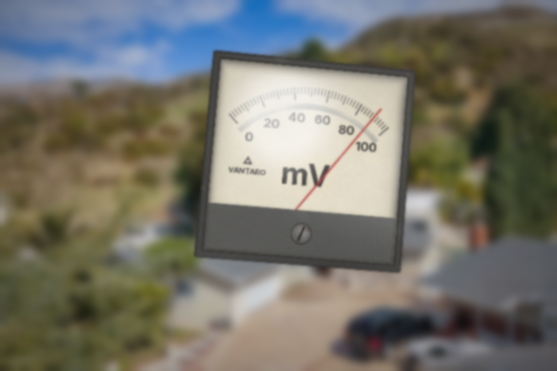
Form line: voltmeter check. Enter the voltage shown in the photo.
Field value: 90 mV
